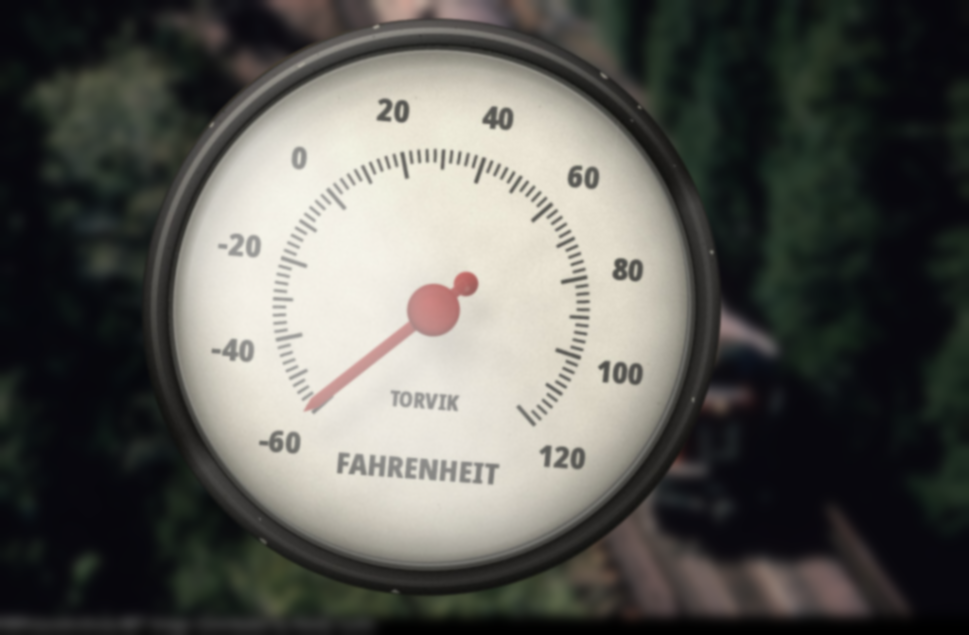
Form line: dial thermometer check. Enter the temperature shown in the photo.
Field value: -58 °F
